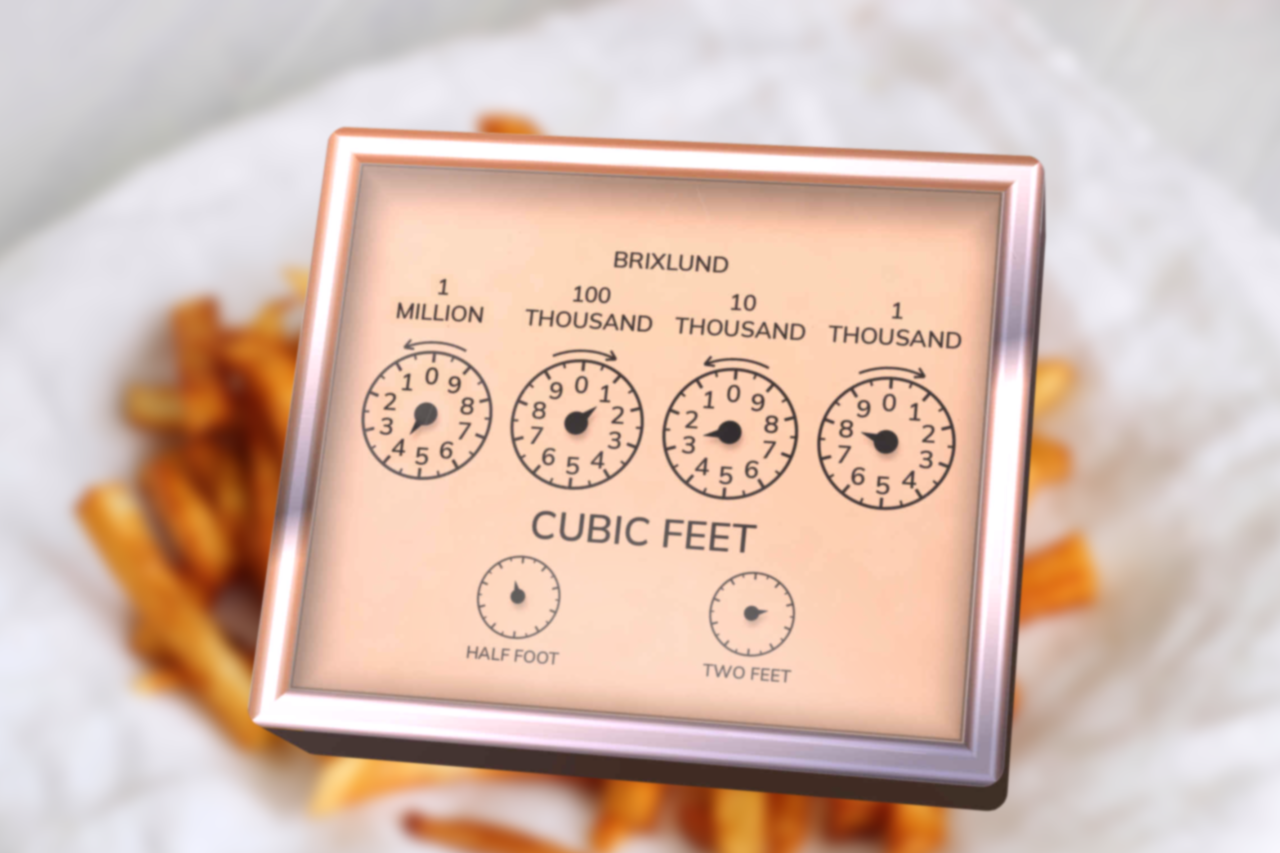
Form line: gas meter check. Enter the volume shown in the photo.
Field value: 412800 ft³
